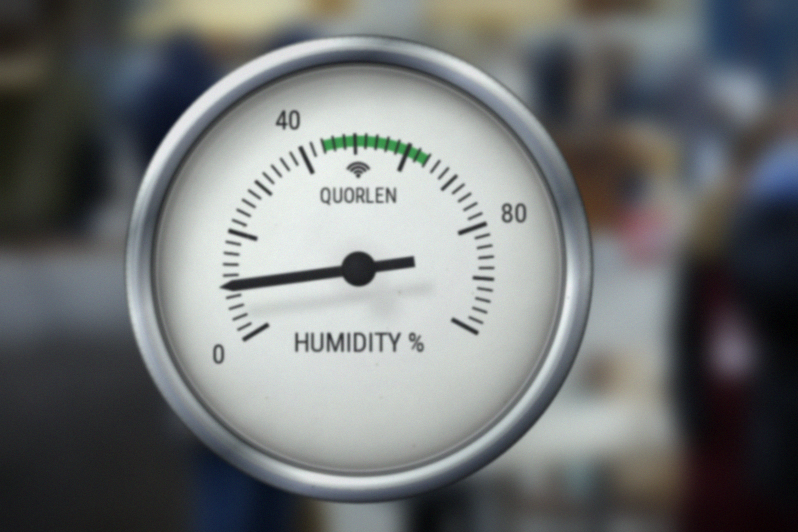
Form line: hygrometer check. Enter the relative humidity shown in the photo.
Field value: 10 %
